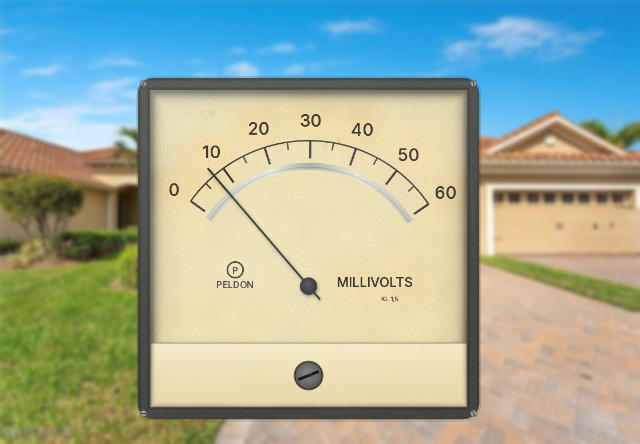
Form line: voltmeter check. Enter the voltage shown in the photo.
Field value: 7.5 mV
